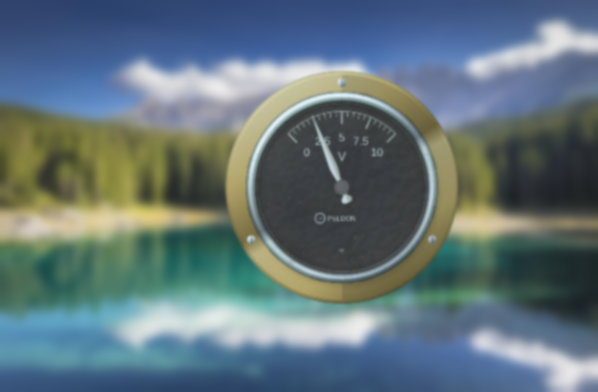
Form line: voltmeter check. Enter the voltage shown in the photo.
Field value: 2.5 V
